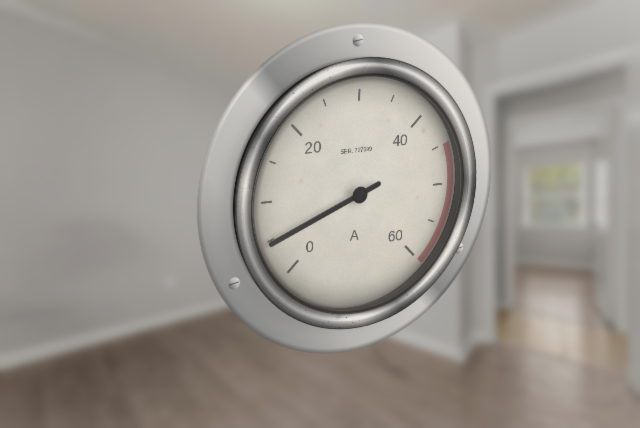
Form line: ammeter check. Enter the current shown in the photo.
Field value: 5 A
